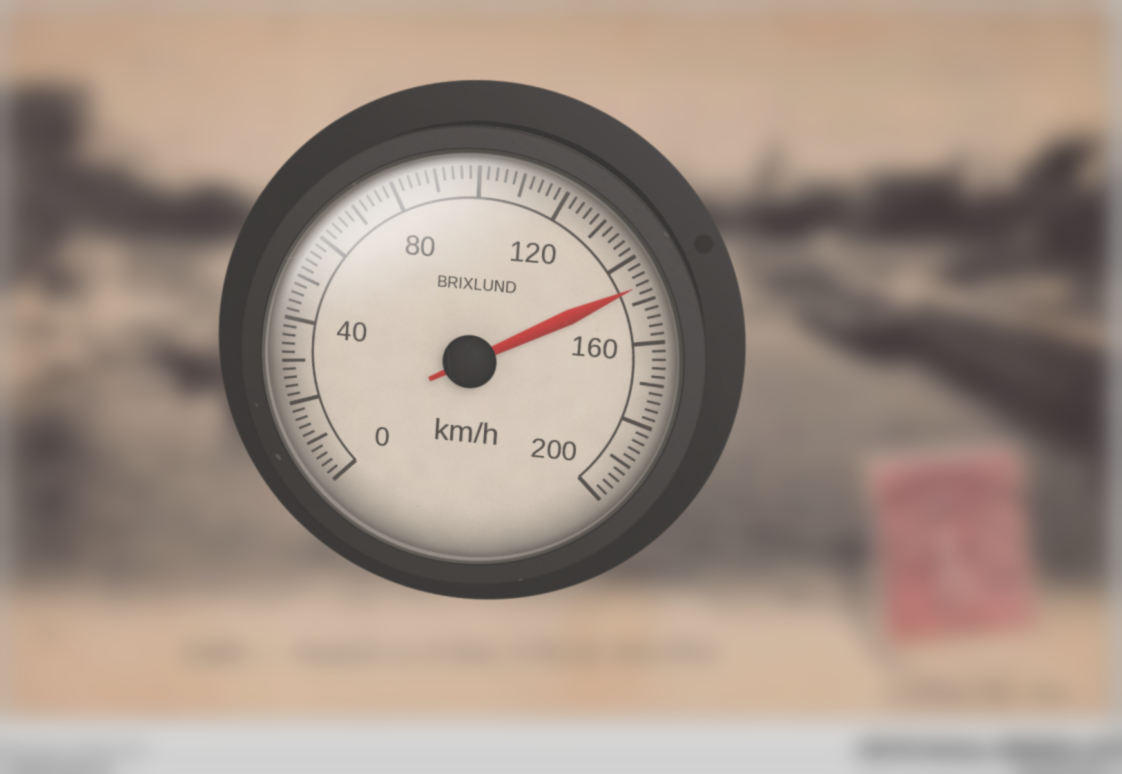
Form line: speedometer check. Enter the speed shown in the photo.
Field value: 146 km/h
